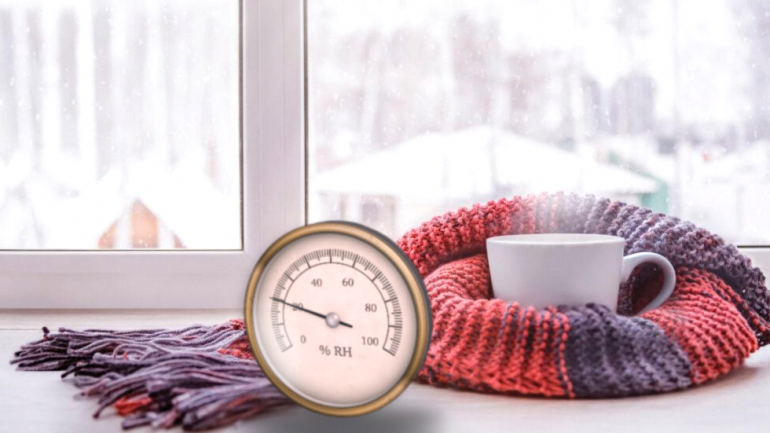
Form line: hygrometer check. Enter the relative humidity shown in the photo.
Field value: 20 %
